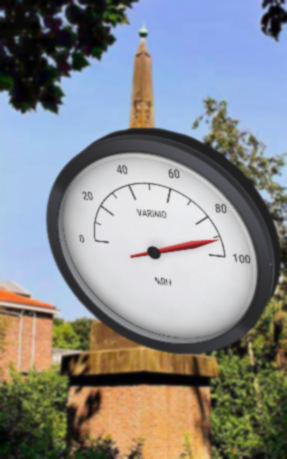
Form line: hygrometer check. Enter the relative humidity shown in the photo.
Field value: 90 %
